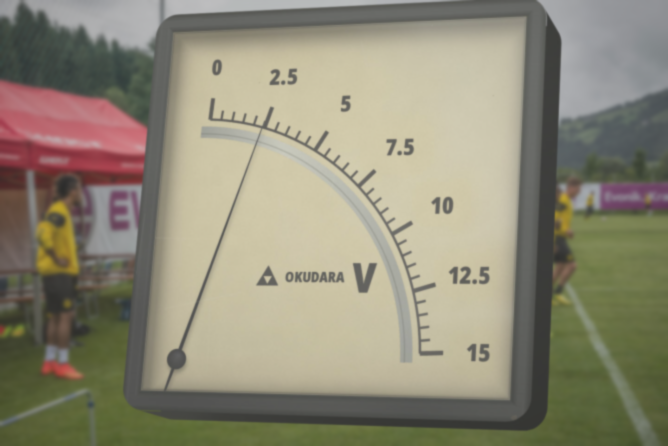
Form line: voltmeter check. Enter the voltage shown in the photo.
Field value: 2.5 V
